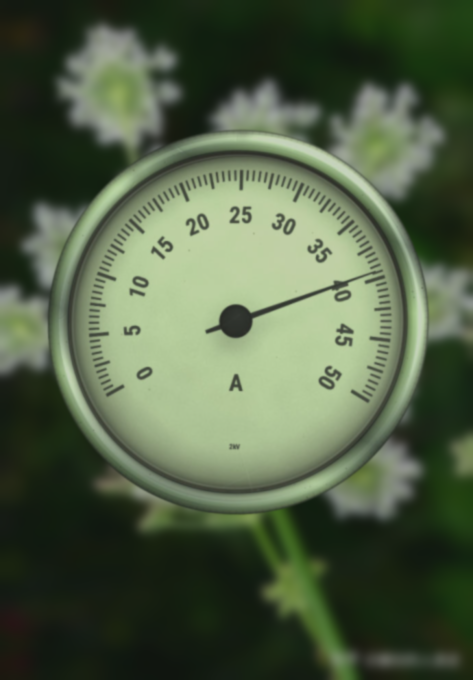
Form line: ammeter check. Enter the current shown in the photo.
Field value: 39.5 A
